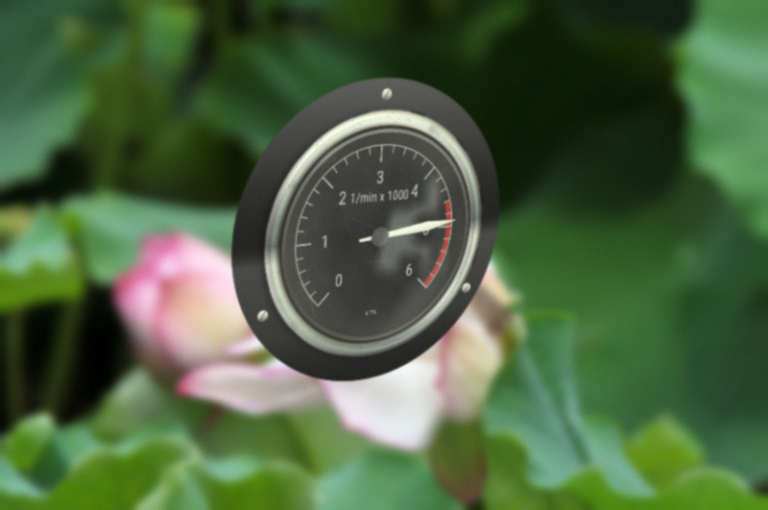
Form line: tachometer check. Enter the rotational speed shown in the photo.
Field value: 4900 rpm
